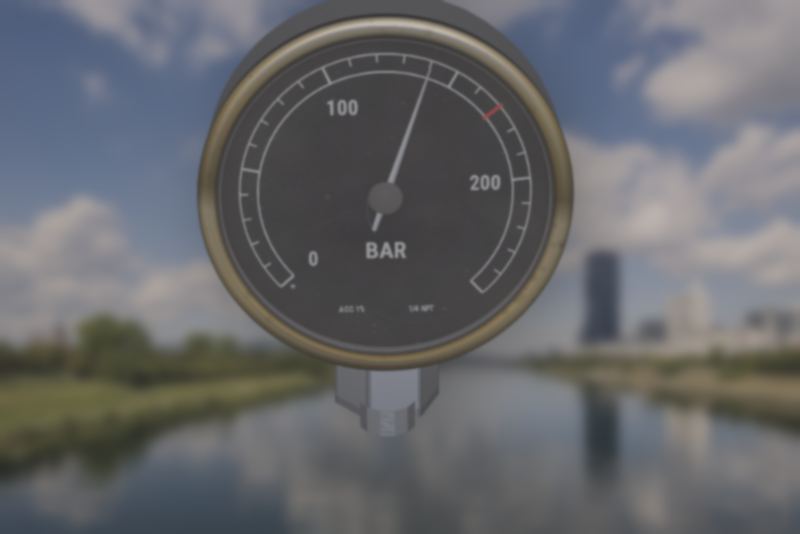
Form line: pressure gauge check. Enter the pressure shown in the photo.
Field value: 140 bar
